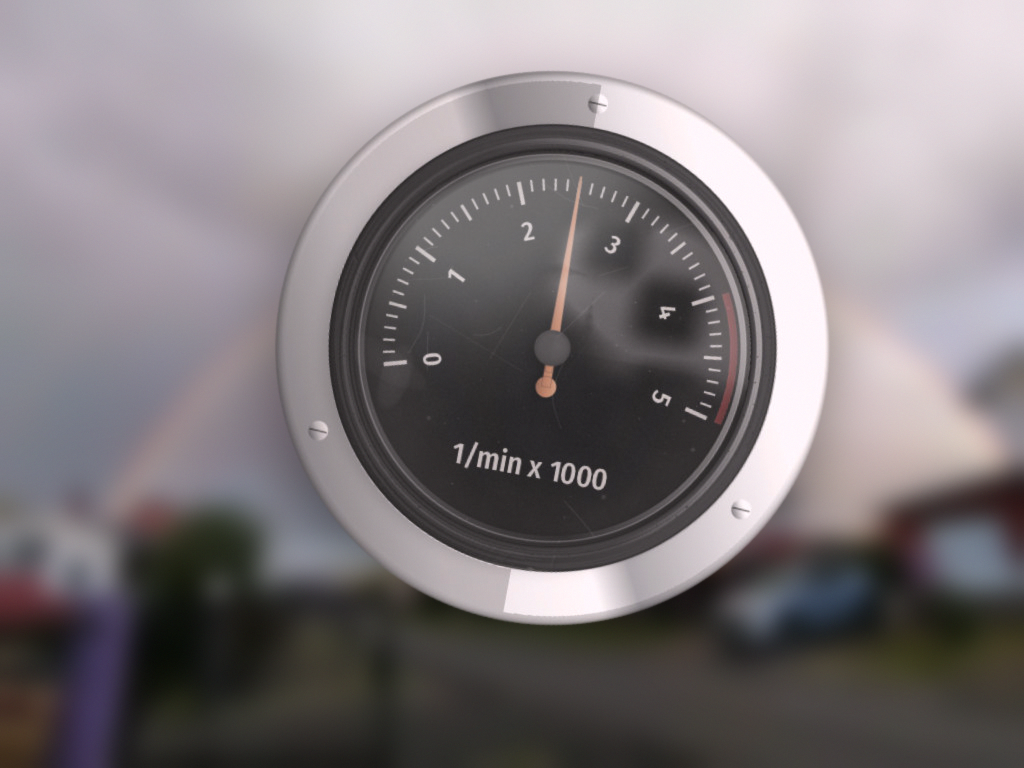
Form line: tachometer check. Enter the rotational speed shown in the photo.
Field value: 2500 rpm
